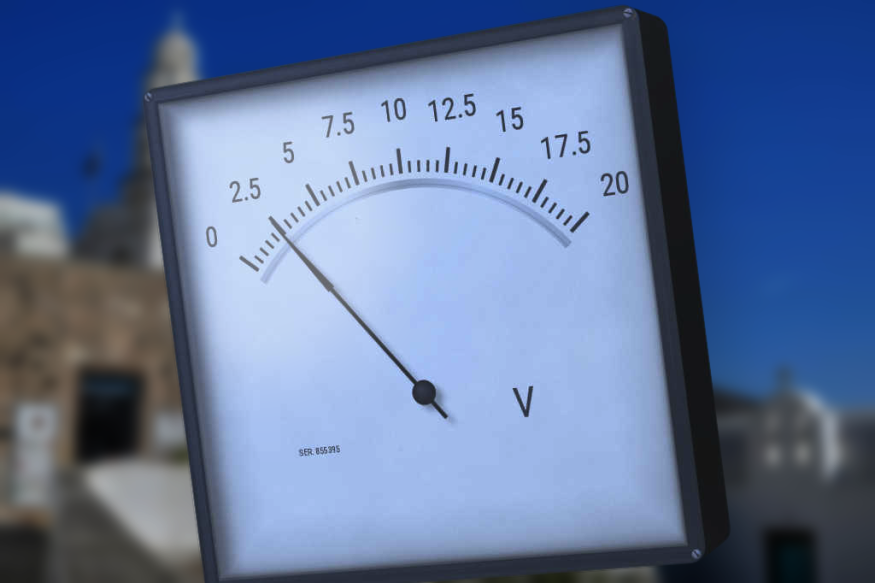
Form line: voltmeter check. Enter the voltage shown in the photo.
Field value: 2.5 V
